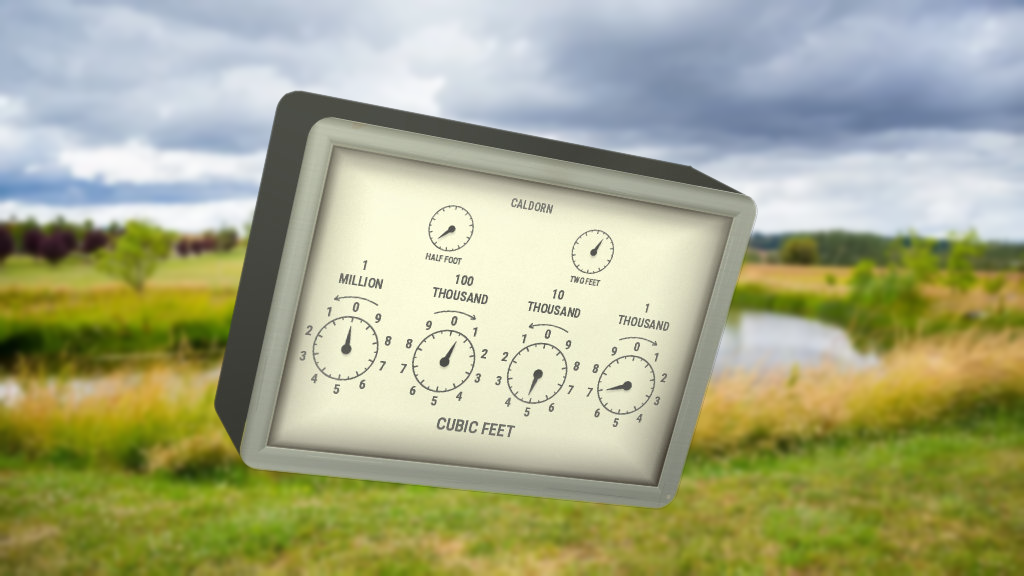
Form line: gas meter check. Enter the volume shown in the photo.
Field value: 4700 ft³
